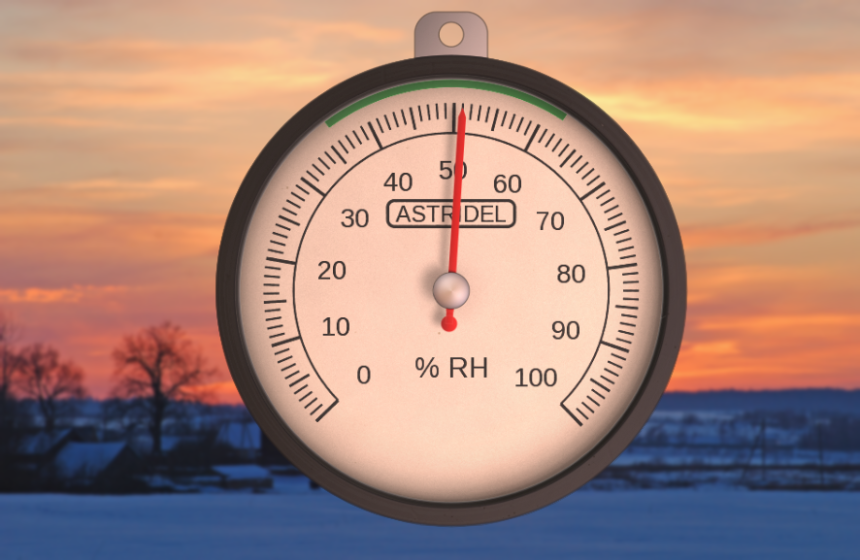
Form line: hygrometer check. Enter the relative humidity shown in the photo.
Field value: 51 %
